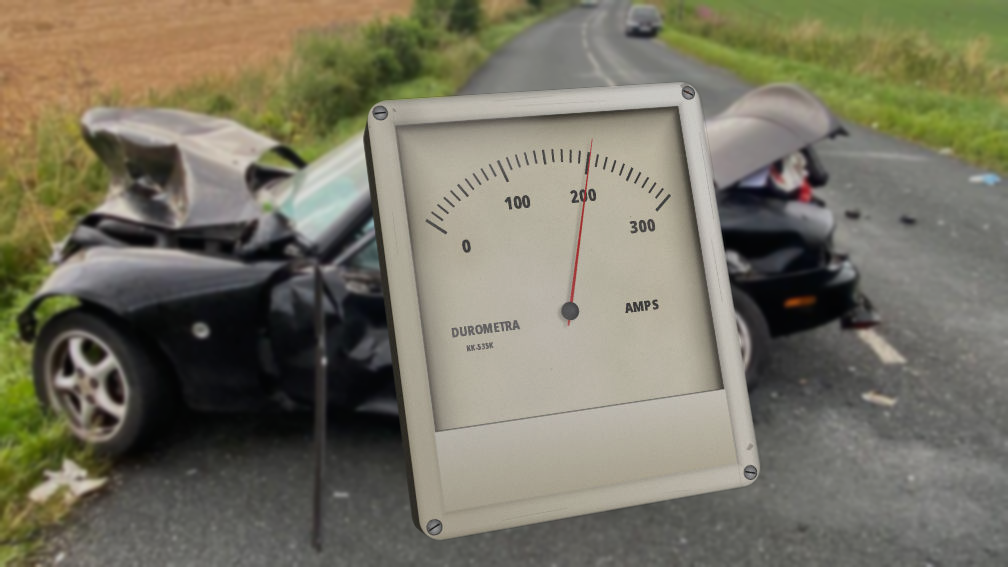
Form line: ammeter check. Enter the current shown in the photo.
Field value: 200 A
